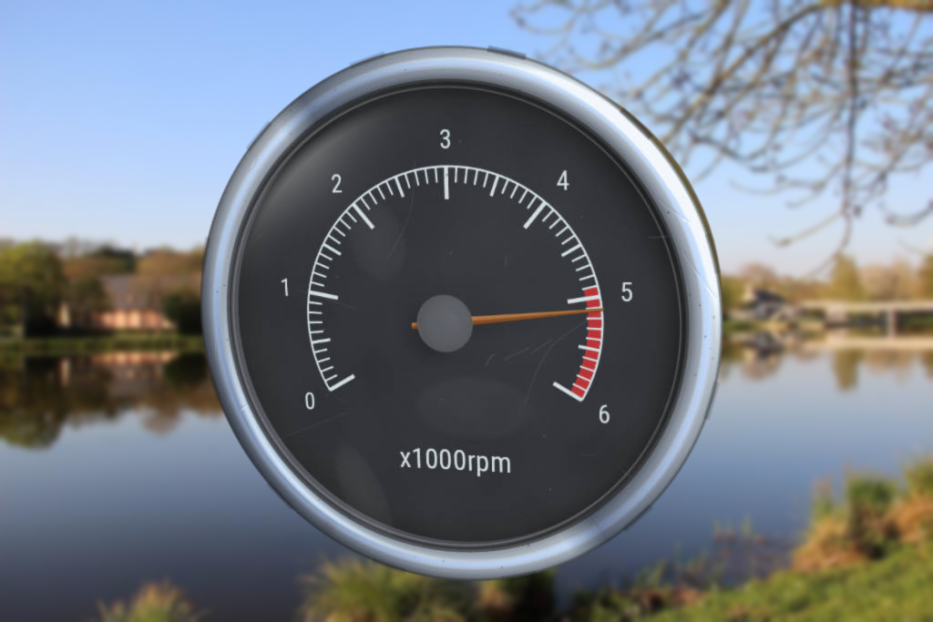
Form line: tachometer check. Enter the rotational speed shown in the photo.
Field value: 5100 rpm
